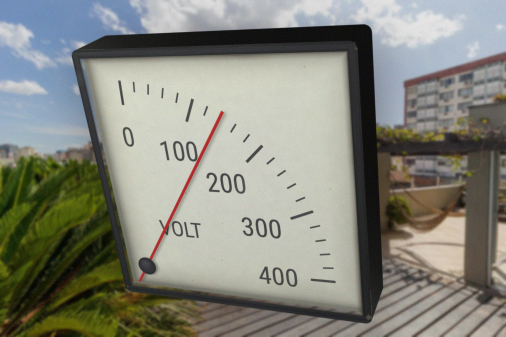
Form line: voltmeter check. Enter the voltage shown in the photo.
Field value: 140 V
